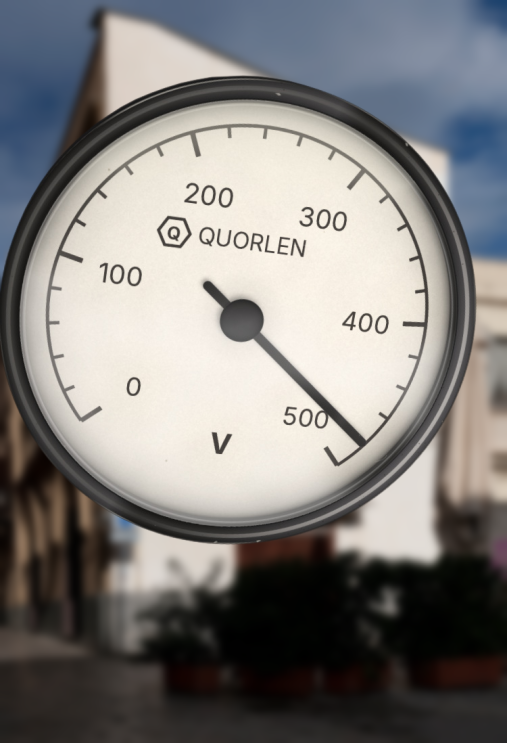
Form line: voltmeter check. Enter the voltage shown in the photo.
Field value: 480 V
